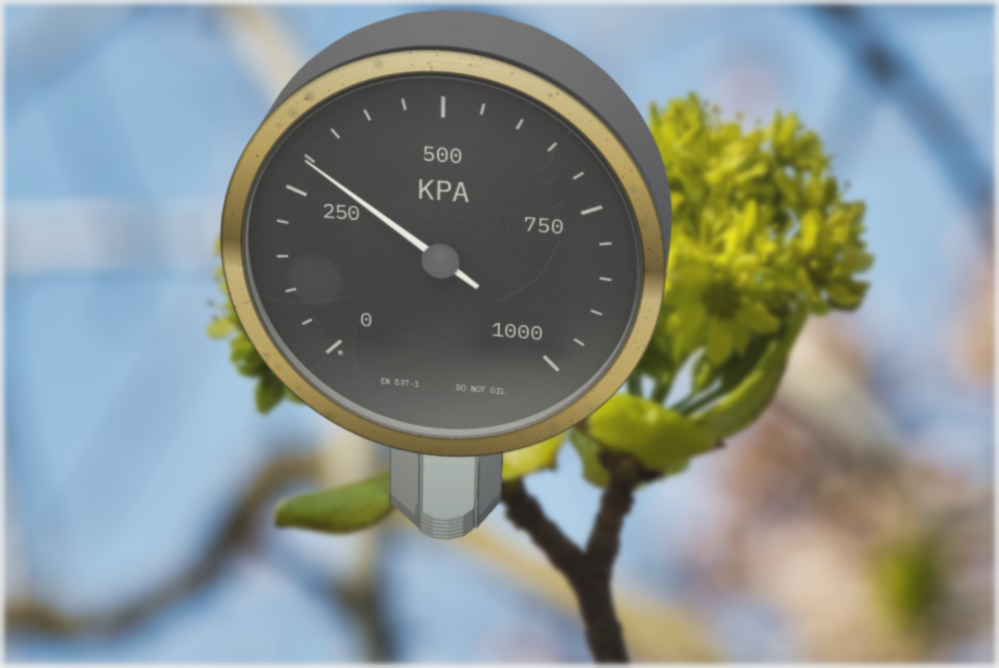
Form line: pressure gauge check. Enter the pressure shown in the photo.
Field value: 300 kPa
